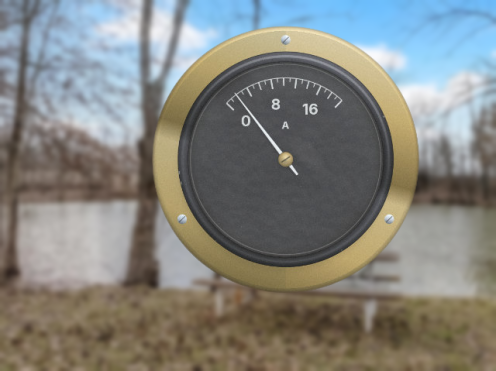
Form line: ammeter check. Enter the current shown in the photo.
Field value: 2 A
